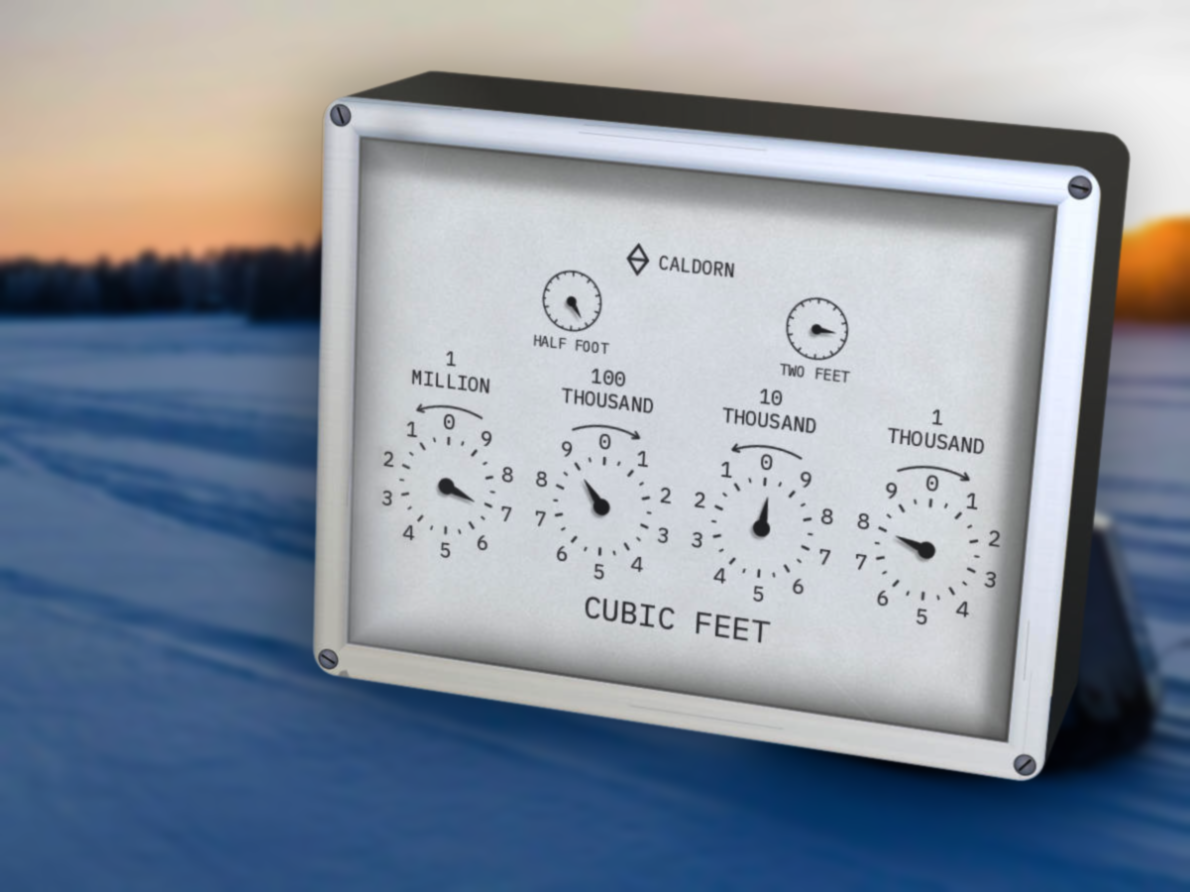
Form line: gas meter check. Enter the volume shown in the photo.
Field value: 689800 ft³
